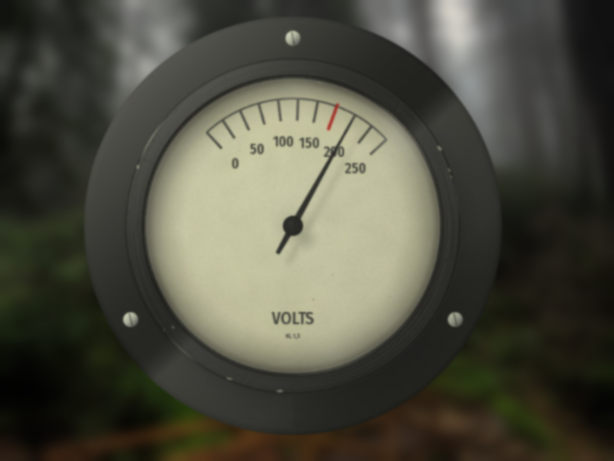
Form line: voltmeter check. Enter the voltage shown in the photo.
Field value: 200 V
